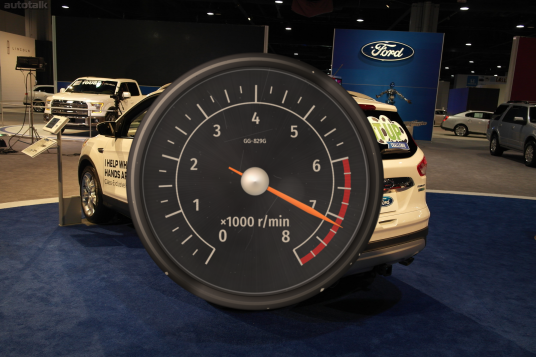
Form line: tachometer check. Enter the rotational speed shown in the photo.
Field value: 7125 rpm
